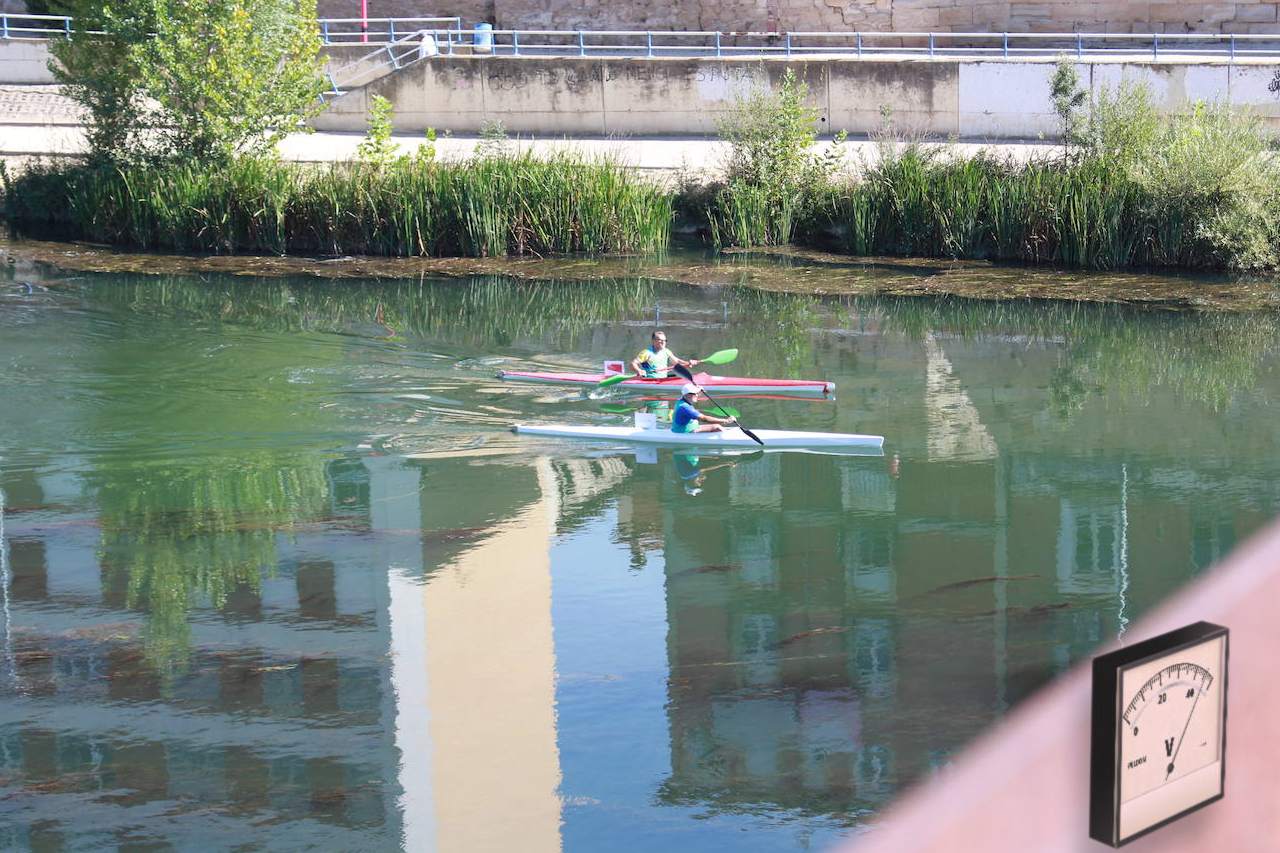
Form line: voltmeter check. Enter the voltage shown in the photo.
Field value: 45 V
